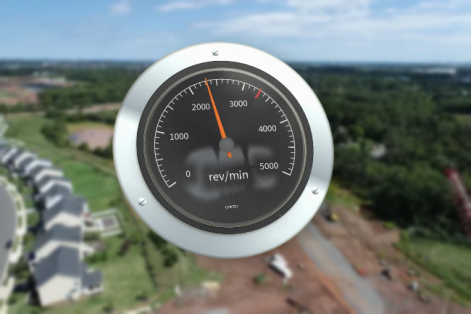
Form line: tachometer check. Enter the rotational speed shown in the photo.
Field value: 2300 rpm
